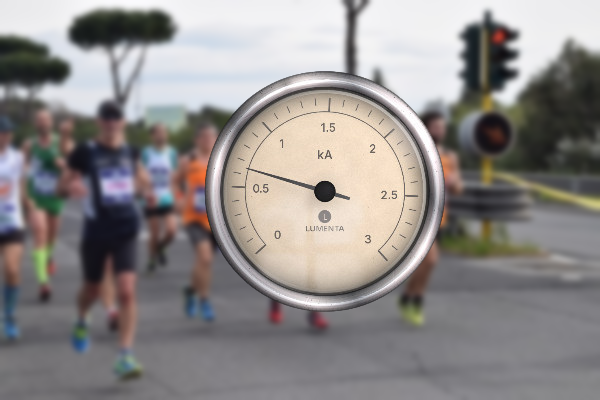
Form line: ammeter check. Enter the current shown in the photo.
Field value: 0.65 kA
